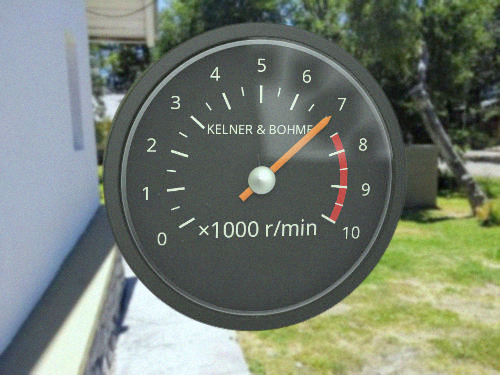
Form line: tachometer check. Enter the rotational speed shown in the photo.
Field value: 7000 rpm
